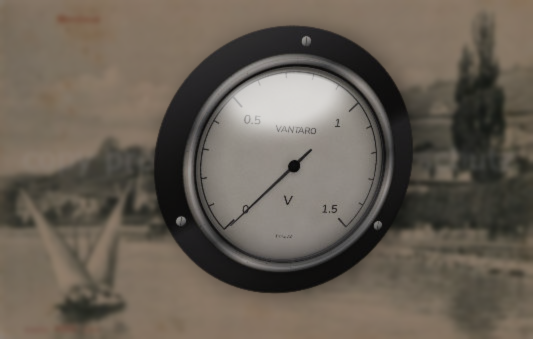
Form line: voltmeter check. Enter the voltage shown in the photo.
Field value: 0 V
